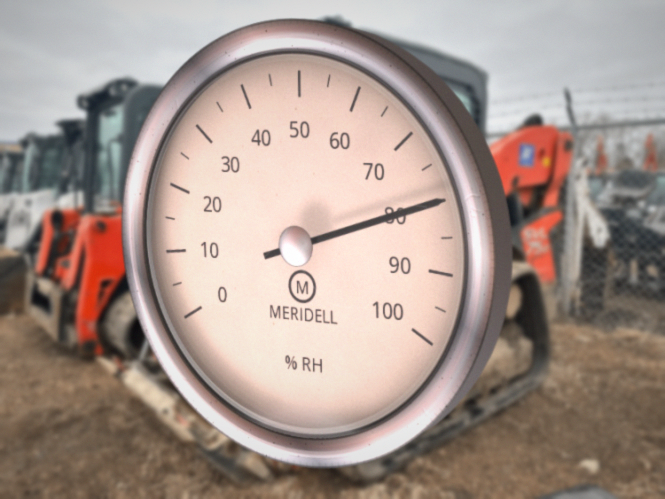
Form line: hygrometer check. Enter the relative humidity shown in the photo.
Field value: 80 %
